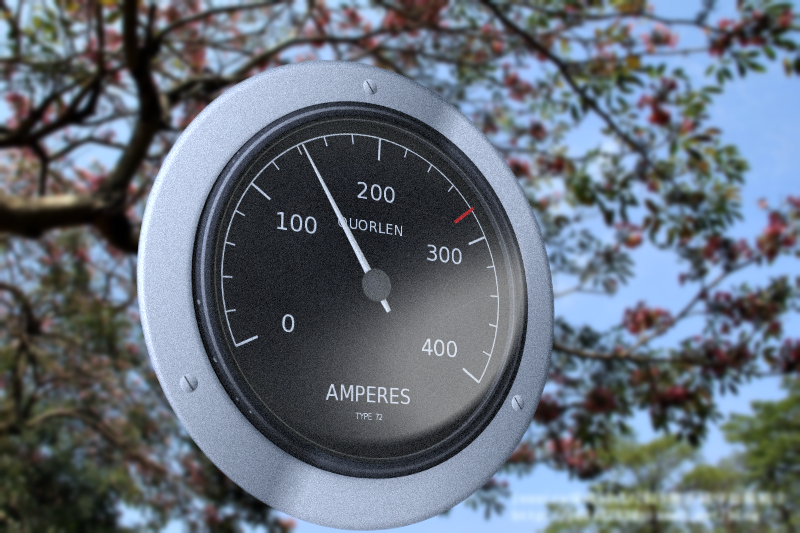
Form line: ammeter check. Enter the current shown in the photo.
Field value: 140 A
